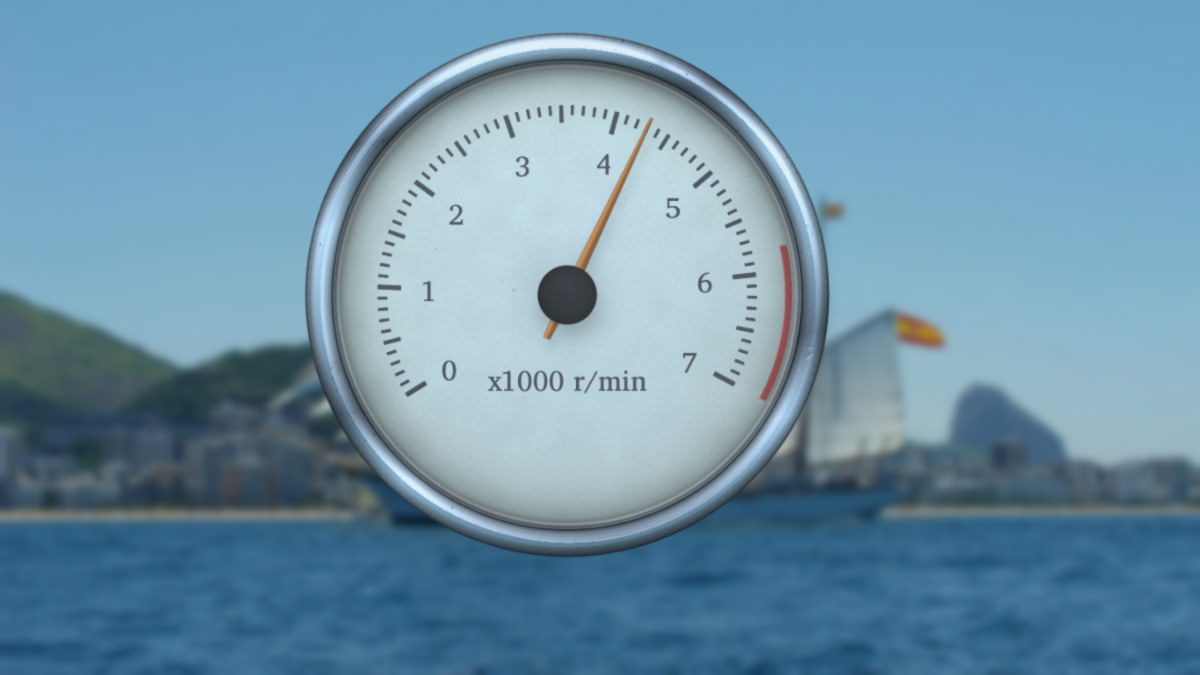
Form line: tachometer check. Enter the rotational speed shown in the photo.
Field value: 4300 rpm
